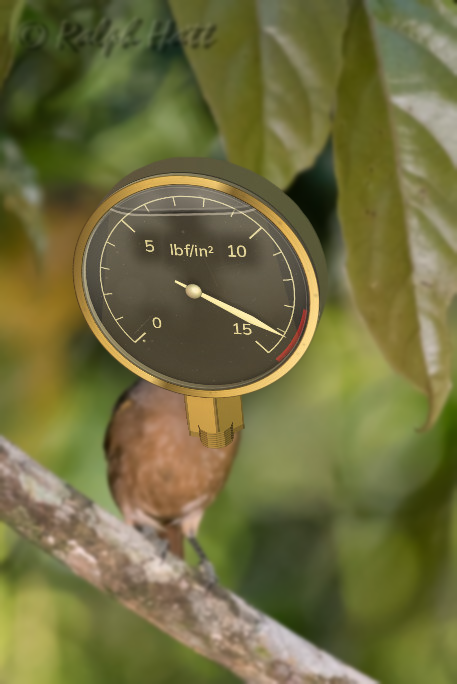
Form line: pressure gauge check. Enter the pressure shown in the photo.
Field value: 14 psi
